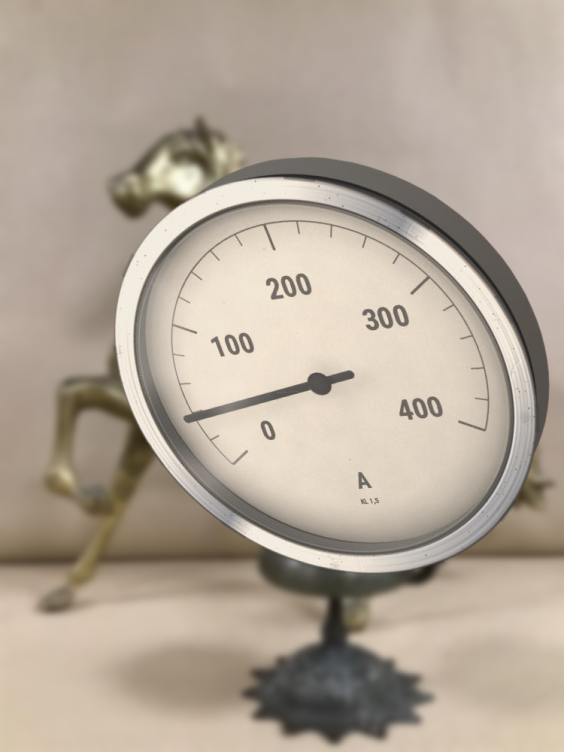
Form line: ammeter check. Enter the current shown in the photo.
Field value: 40 A
